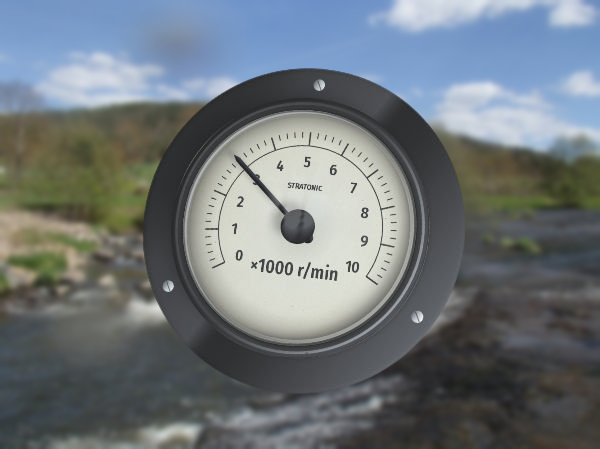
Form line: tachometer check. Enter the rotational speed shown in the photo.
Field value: 3000 rpm
